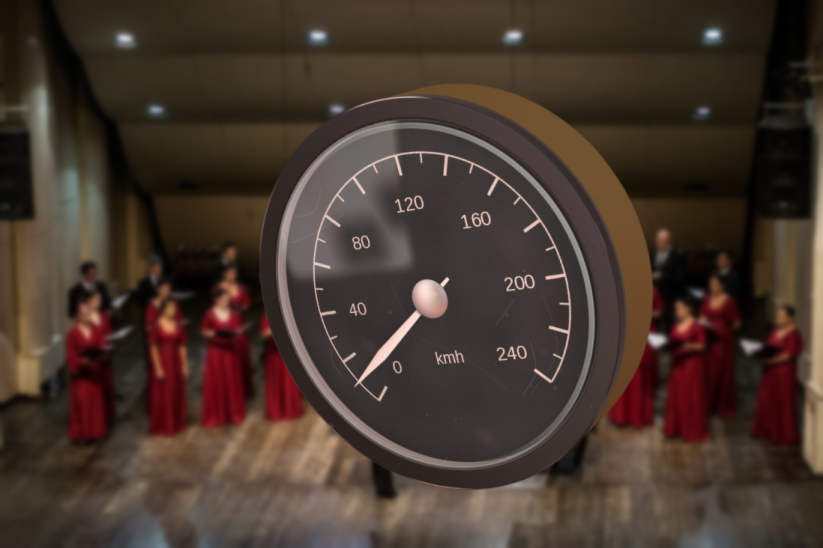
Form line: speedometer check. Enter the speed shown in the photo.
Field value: 10 km/h
